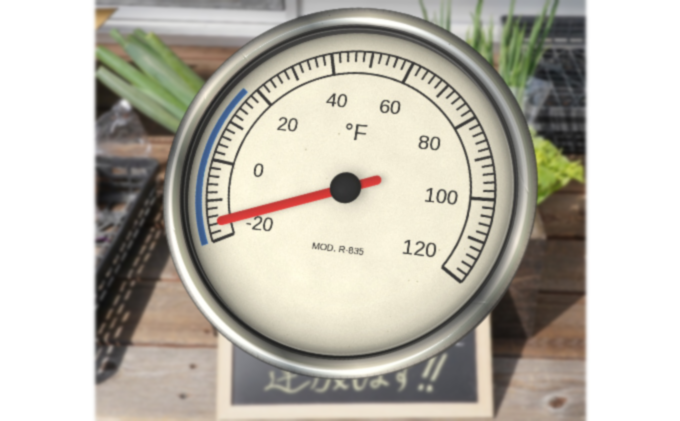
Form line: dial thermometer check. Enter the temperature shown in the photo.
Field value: -16 °F
